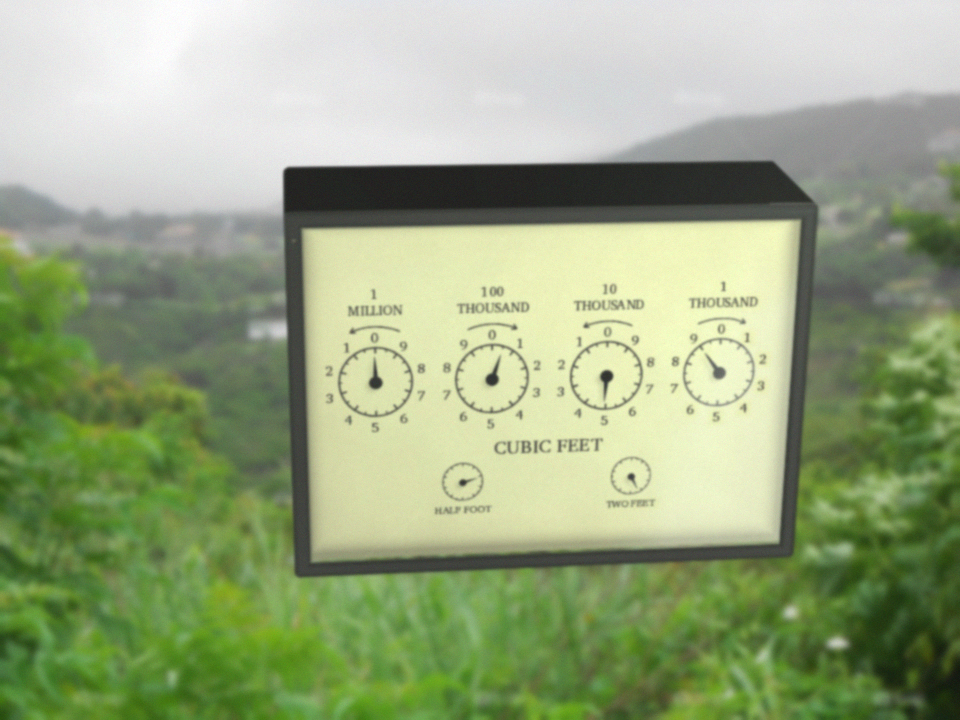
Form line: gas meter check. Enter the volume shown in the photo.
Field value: 4900 ft³
